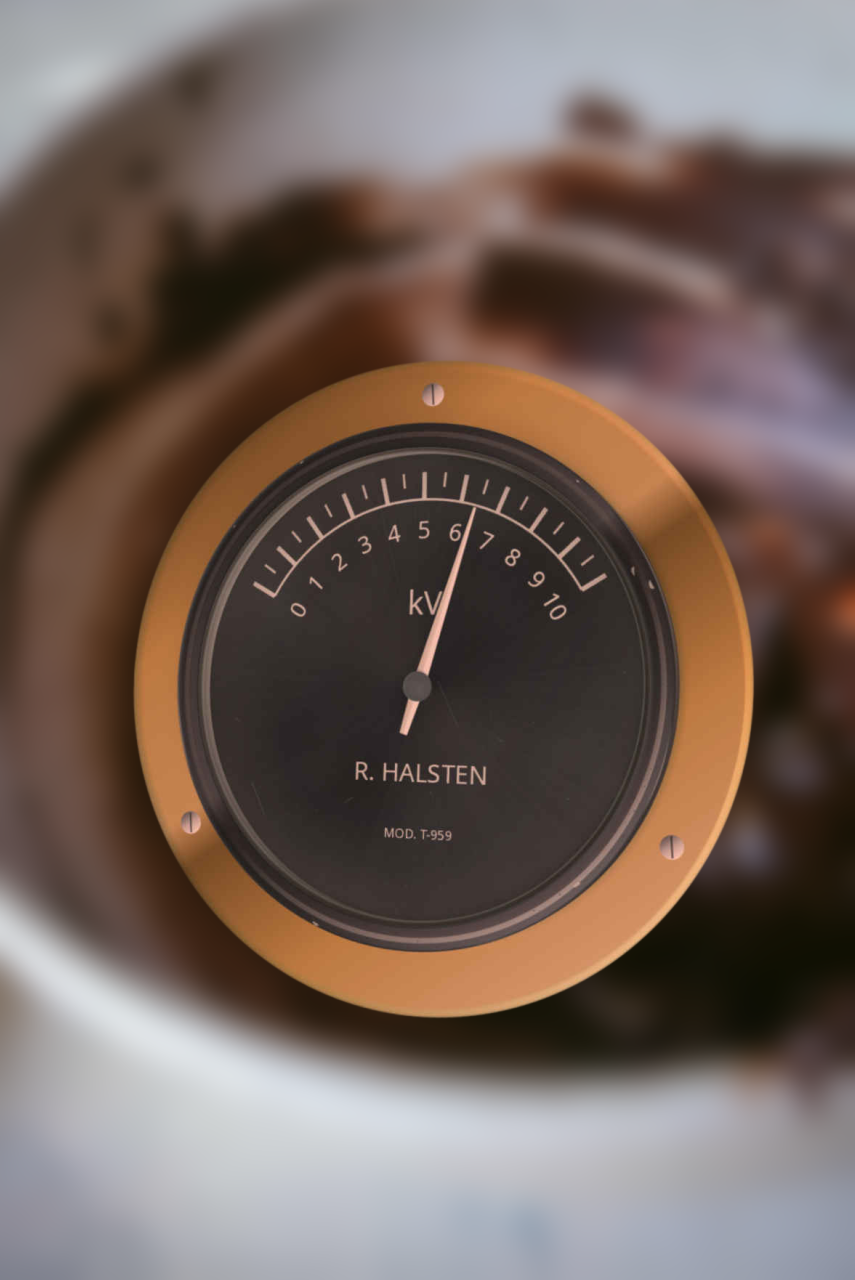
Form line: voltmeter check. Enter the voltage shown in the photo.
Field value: 6.5 kV
